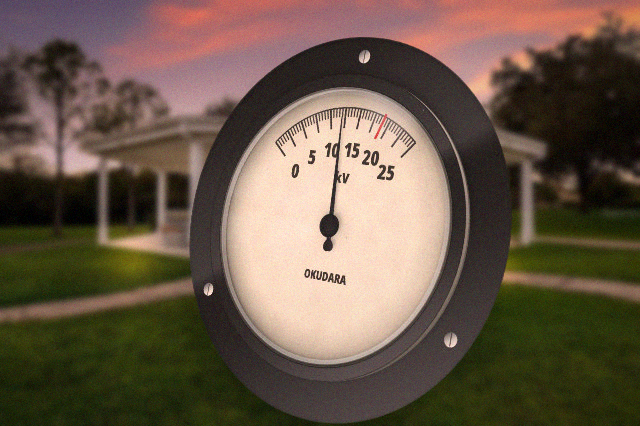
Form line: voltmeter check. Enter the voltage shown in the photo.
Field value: 12.5 kV
